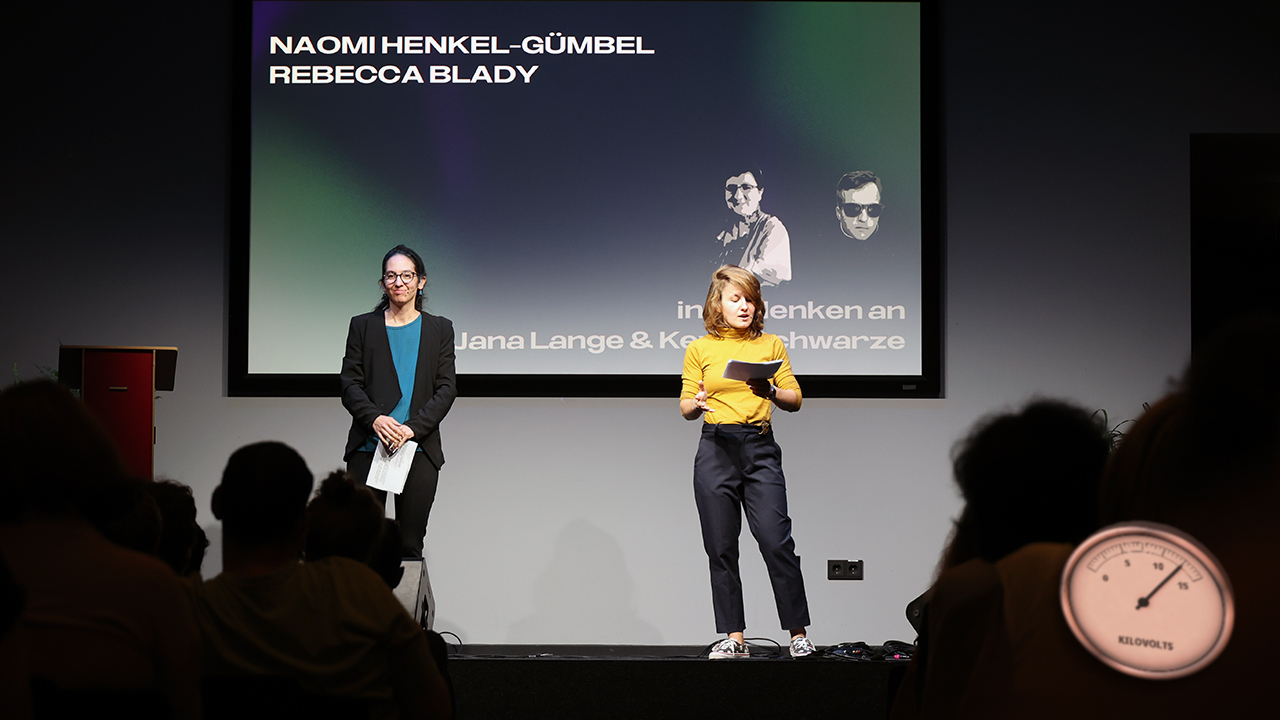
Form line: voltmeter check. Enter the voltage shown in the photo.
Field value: 12.5 kV
